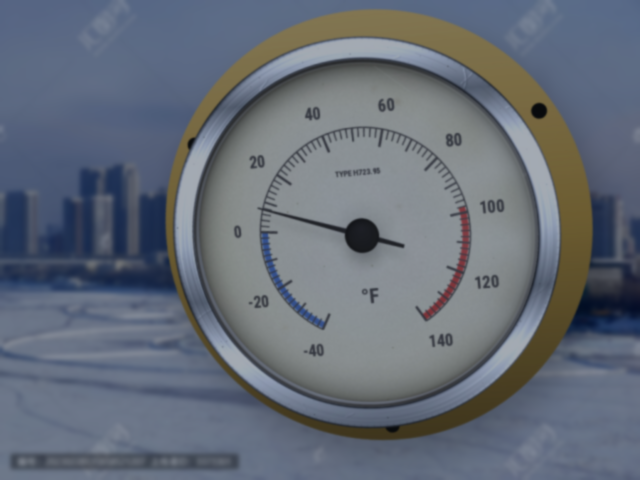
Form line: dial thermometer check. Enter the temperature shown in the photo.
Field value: 8 °F
